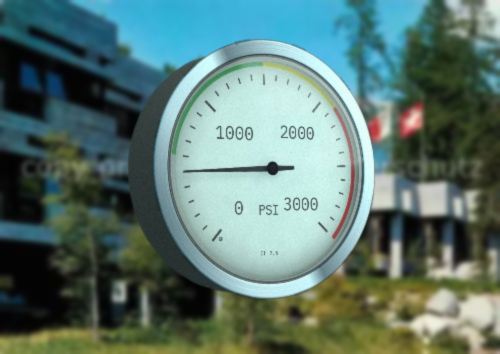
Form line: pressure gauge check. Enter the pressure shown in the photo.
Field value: 500 psi
